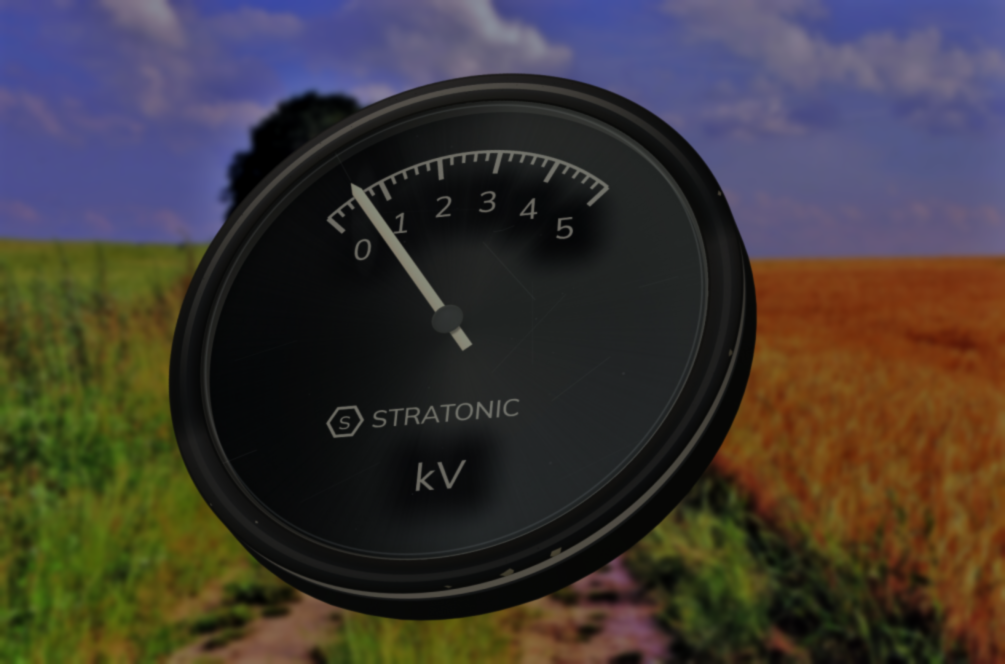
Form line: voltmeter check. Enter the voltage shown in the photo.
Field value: 0.6 kV
